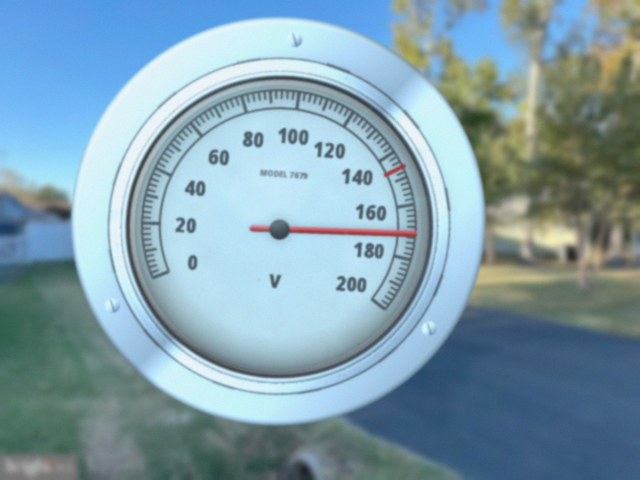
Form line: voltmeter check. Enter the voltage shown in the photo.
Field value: 170 V
